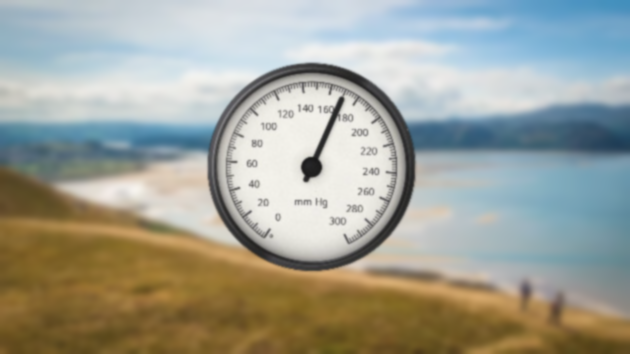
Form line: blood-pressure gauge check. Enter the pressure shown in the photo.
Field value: 170 mmHg
